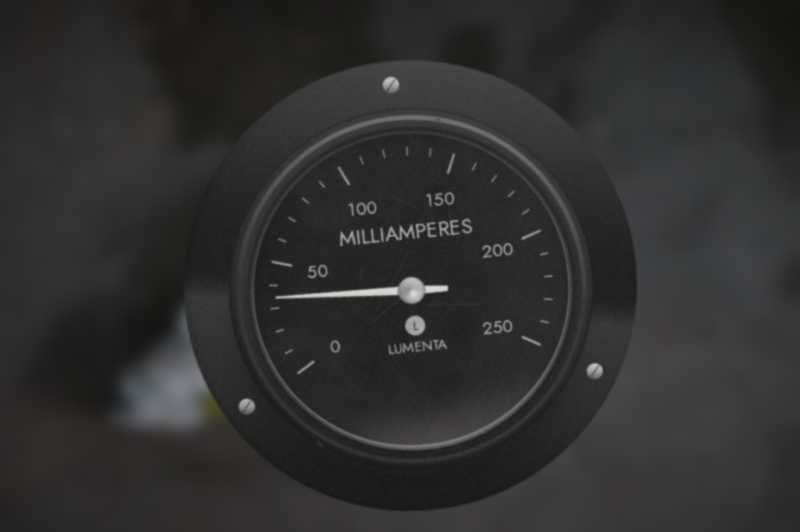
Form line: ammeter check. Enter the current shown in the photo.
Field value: 35 mA
